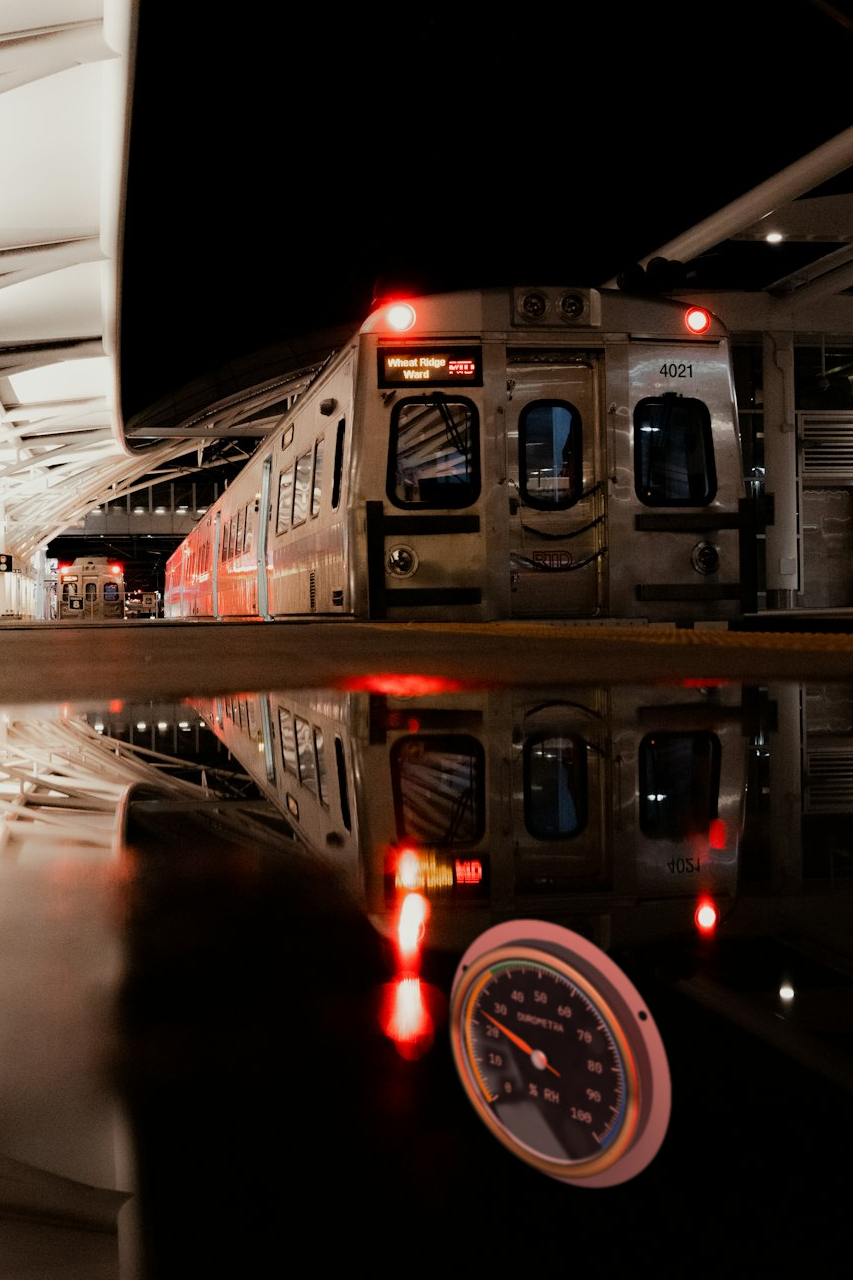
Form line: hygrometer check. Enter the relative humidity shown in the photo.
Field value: 25 %
